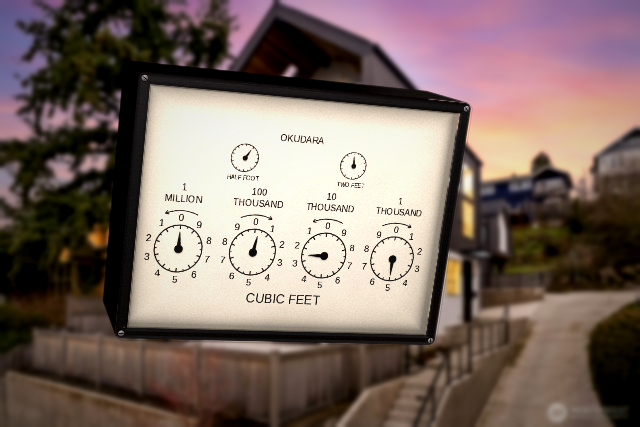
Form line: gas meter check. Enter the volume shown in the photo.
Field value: 2500 ft³
